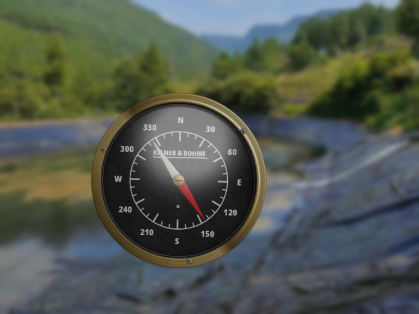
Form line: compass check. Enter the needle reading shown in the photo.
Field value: 145 °
